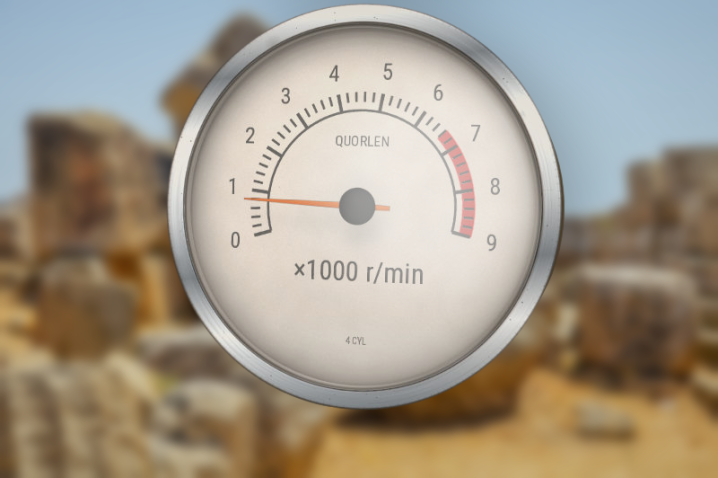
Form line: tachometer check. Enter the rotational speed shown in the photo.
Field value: 800 rpm
